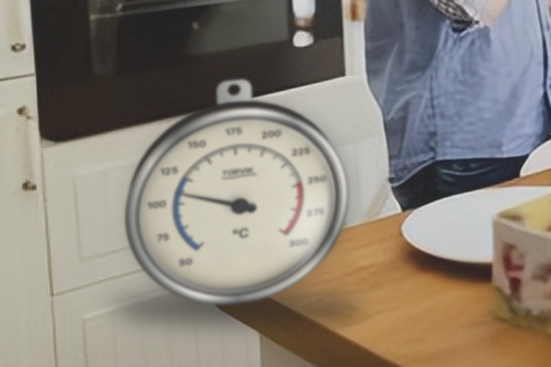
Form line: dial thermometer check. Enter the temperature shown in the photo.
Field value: 112.5 °C
